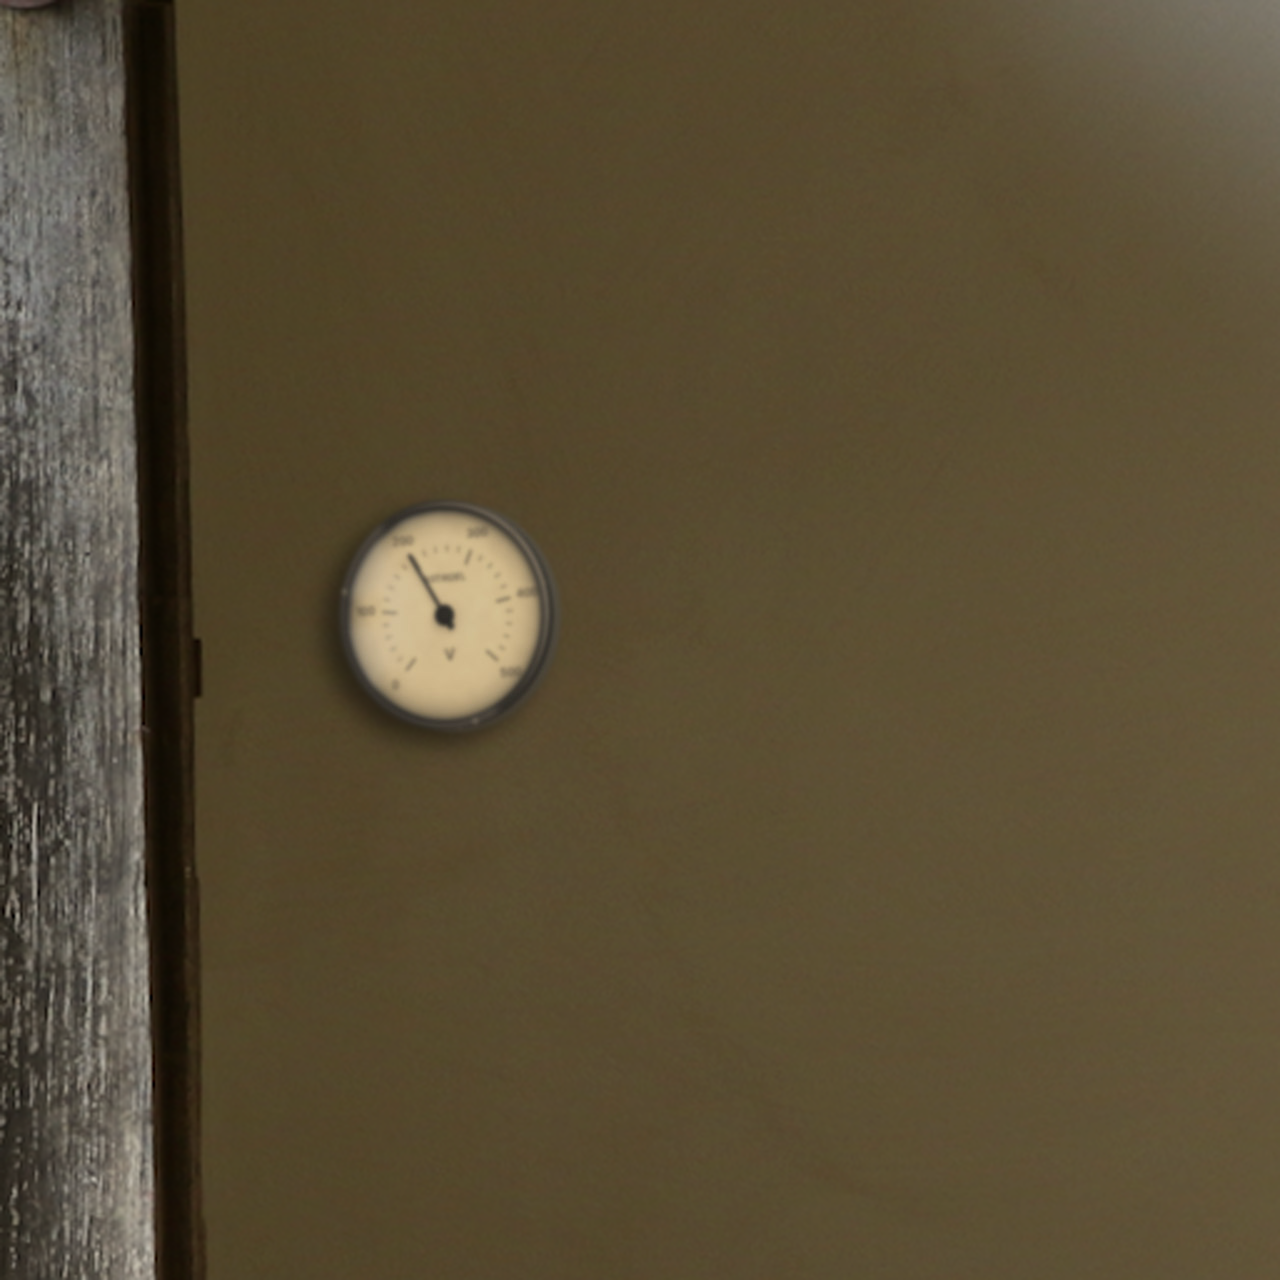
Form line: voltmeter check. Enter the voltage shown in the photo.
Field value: 200 V
